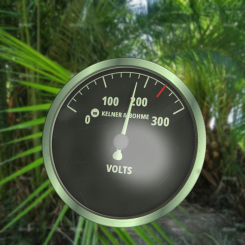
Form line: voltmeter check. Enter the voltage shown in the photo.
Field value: 180 V
